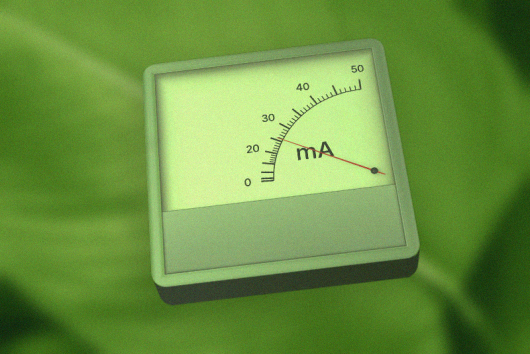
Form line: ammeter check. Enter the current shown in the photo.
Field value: 25 mA
